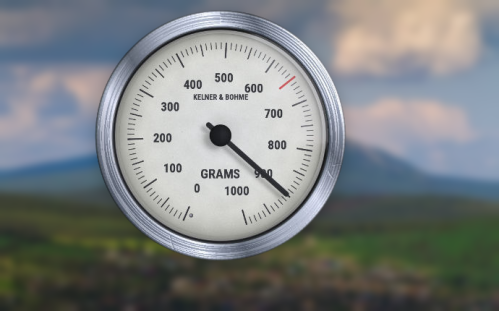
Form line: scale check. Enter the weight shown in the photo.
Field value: 900 g
